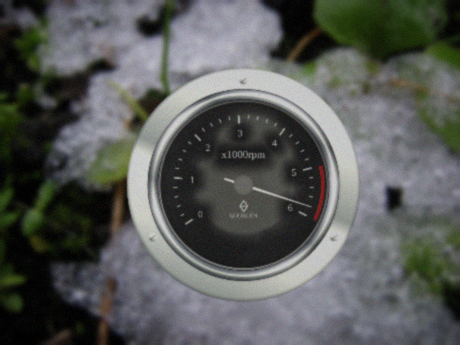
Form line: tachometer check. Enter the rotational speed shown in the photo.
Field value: 5800 rpm
